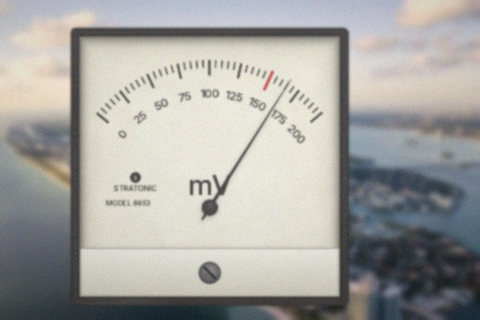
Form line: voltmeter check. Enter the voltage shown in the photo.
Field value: 165 mV
